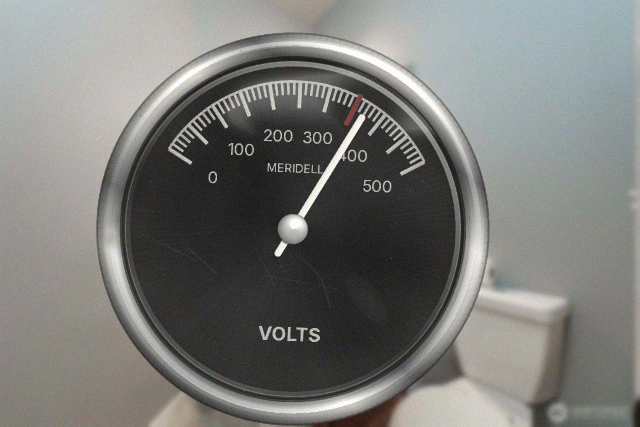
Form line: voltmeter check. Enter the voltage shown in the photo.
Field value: 370 V
